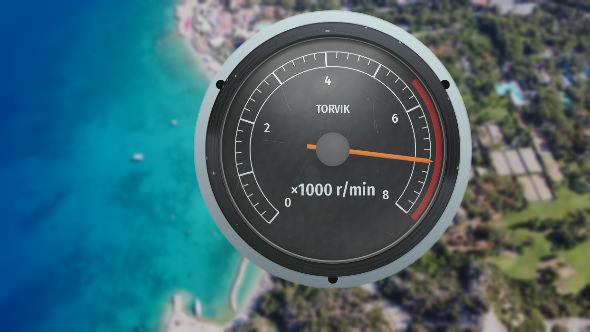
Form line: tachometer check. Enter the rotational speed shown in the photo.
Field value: 7000 rpm
